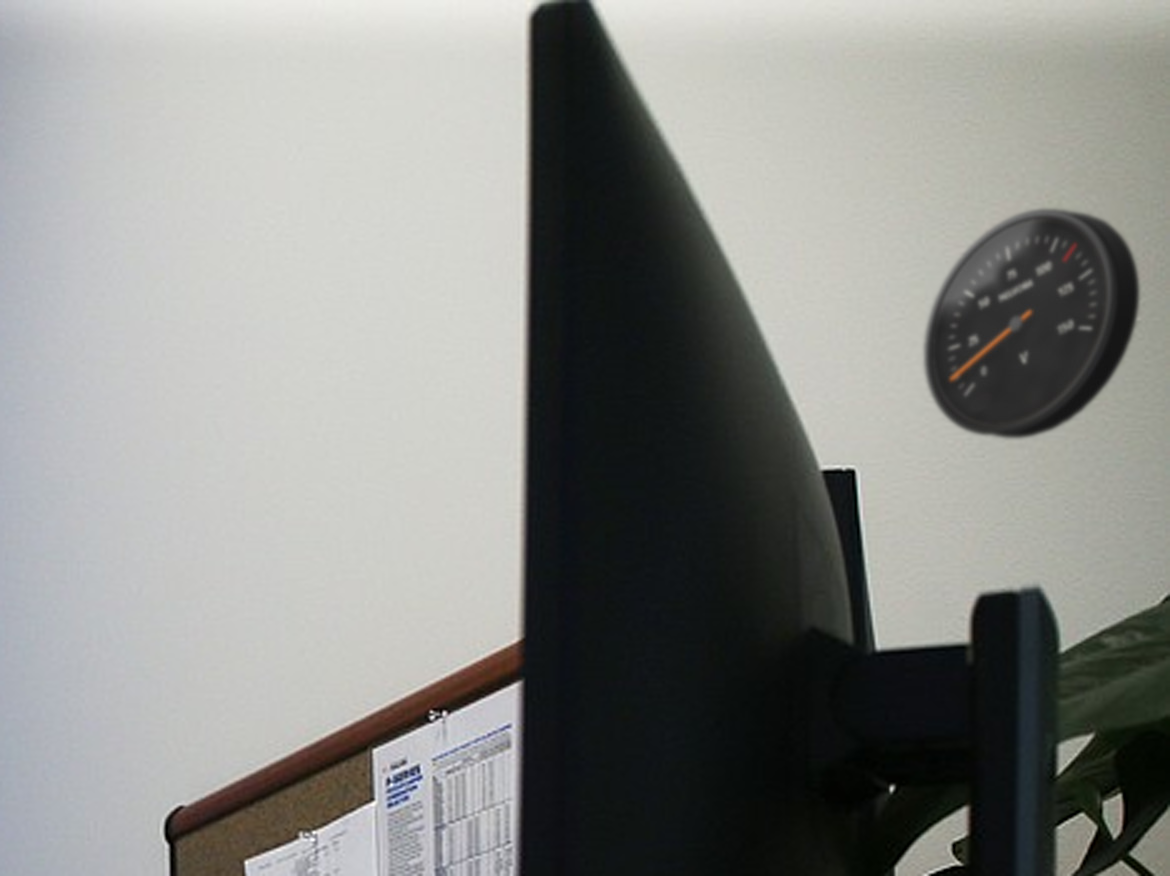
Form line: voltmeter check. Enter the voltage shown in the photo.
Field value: 10 V
